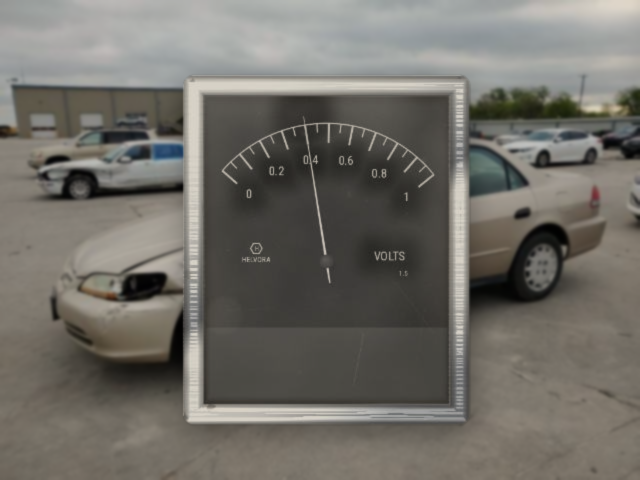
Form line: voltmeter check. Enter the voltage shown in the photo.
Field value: 0.4 V
